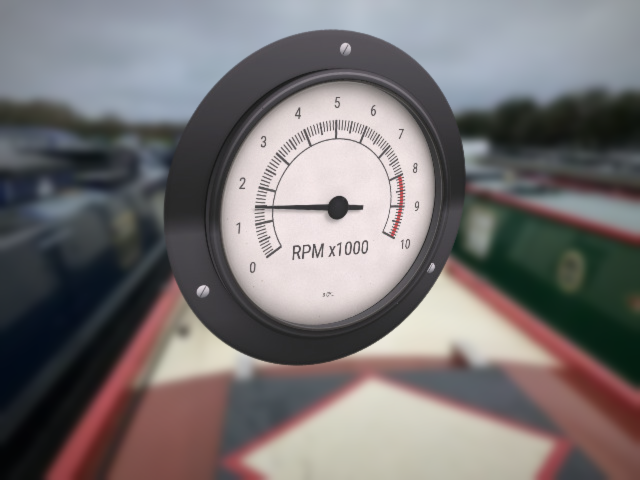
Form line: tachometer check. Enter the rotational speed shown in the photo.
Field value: 1500 rpm
